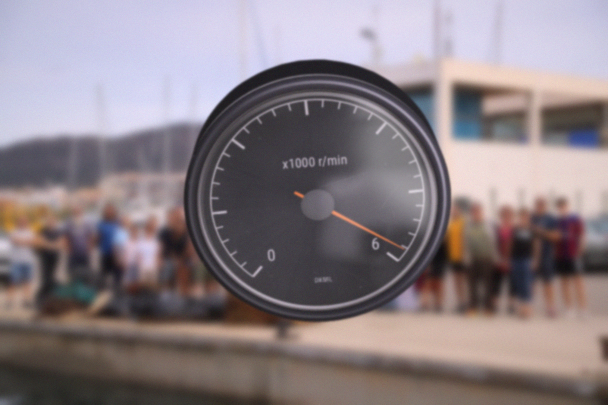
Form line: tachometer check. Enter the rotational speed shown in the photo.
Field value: 5800 rpm
